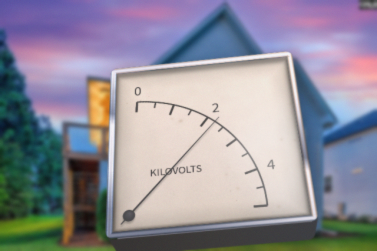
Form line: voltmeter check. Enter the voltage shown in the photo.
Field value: 2.25 kV
